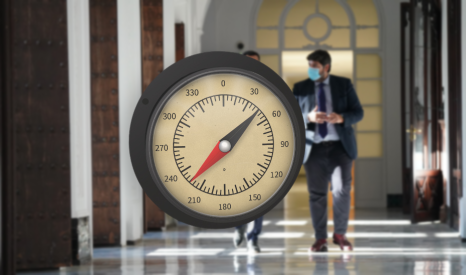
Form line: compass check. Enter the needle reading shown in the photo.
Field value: 225 °
